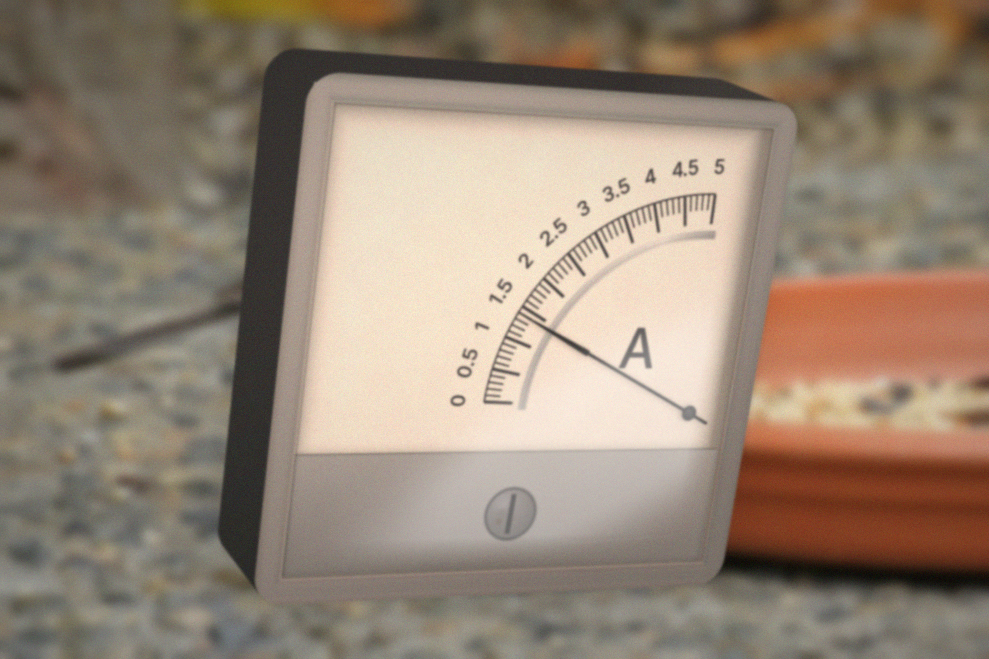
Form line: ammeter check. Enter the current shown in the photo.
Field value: 1.4 A
